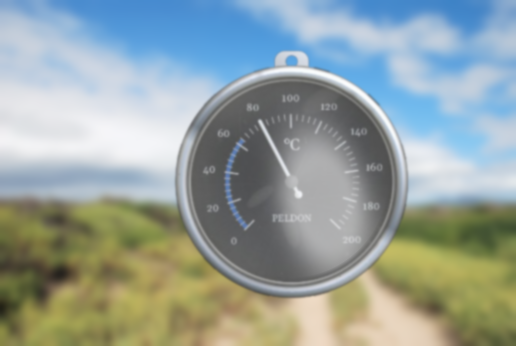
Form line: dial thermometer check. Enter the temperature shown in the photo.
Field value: 80 °C
